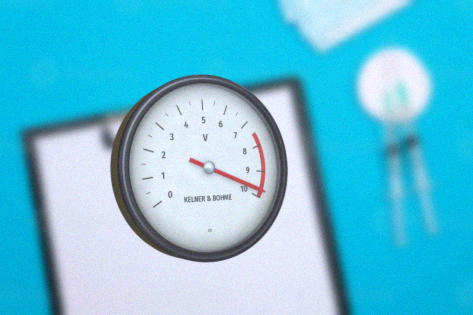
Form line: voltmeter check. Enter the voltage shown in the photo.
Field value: 9.75 V
